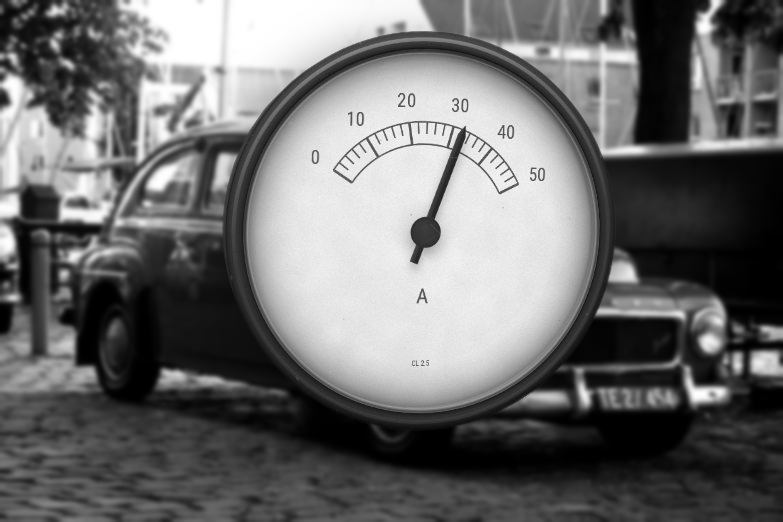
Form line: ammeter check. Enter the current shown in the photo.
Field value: 32 A
